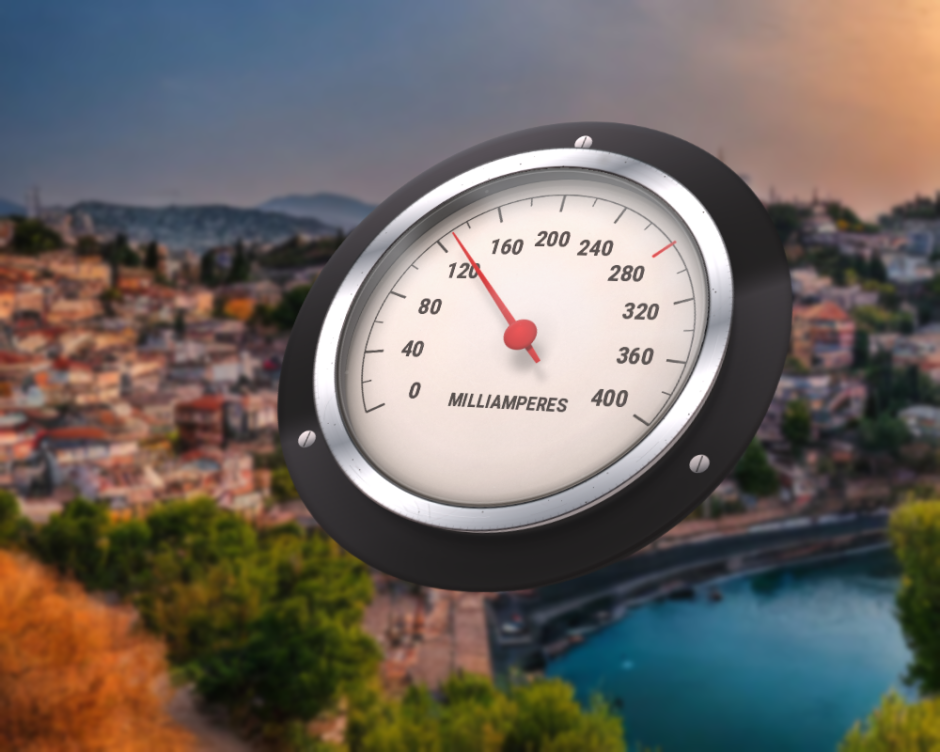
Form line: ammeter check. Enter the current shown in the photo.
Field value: 130 mA
